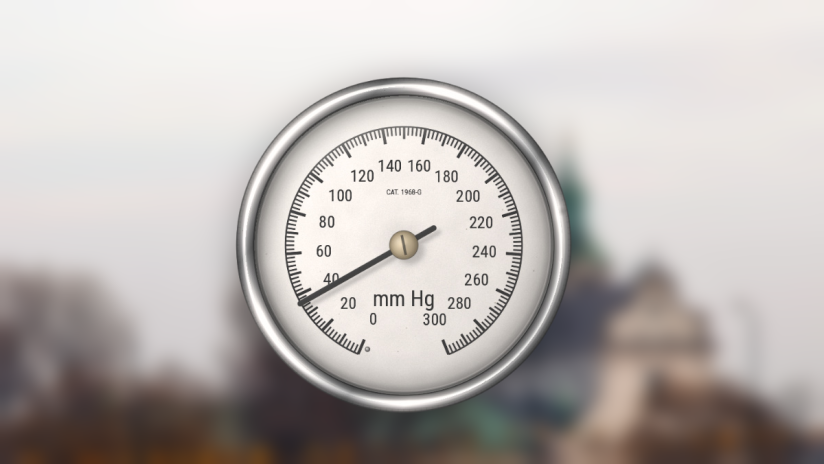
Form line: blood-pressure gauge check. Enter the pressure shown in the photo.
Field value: 36 mmHg
